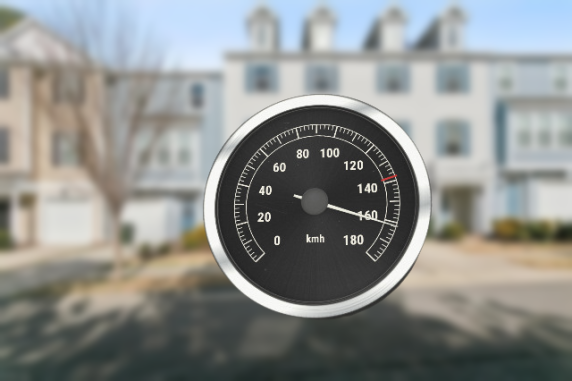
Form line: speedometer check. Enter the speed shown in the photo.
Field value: 162 km/h
